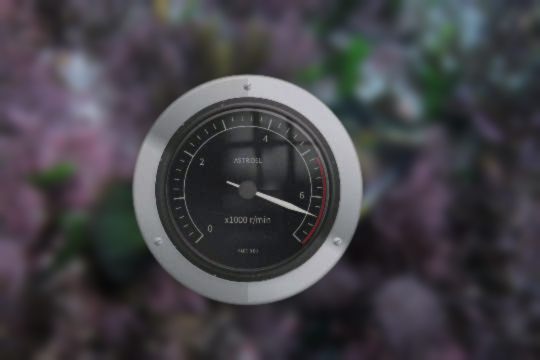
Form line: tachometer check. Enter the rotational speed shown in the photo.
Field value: 6400 rpm
